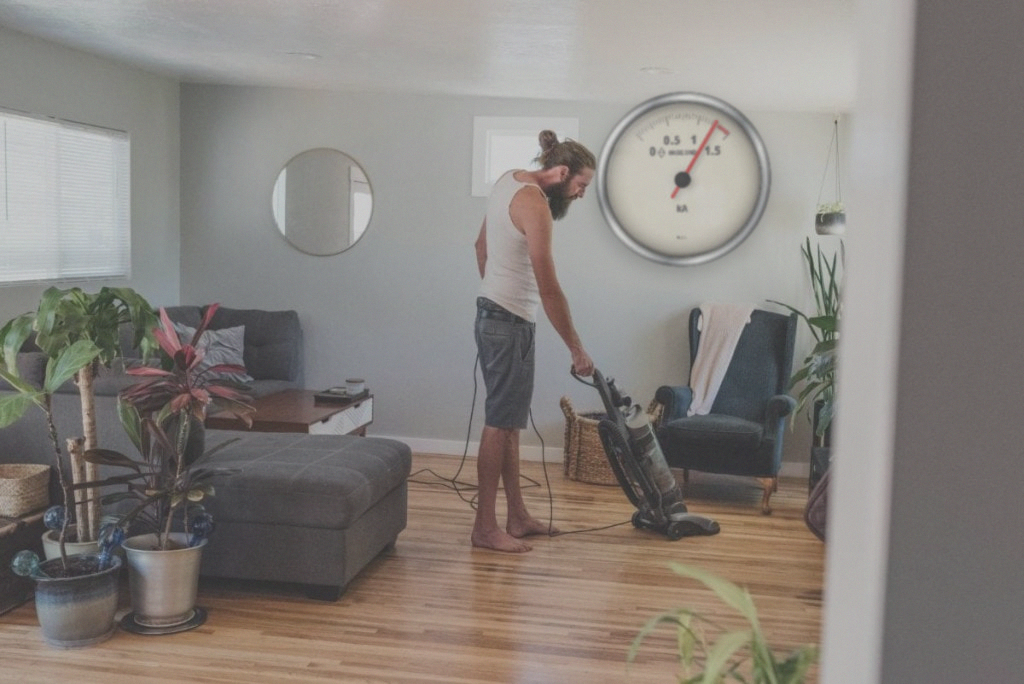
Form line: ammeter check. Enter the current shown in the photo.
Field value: 1.25 kA
